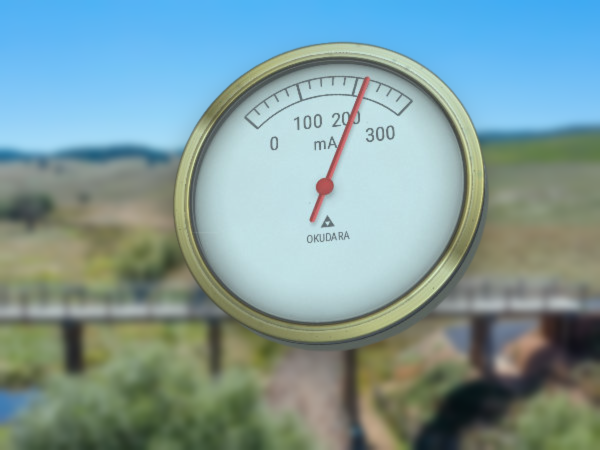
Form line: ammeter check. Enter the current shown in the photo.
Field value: 220 mA
